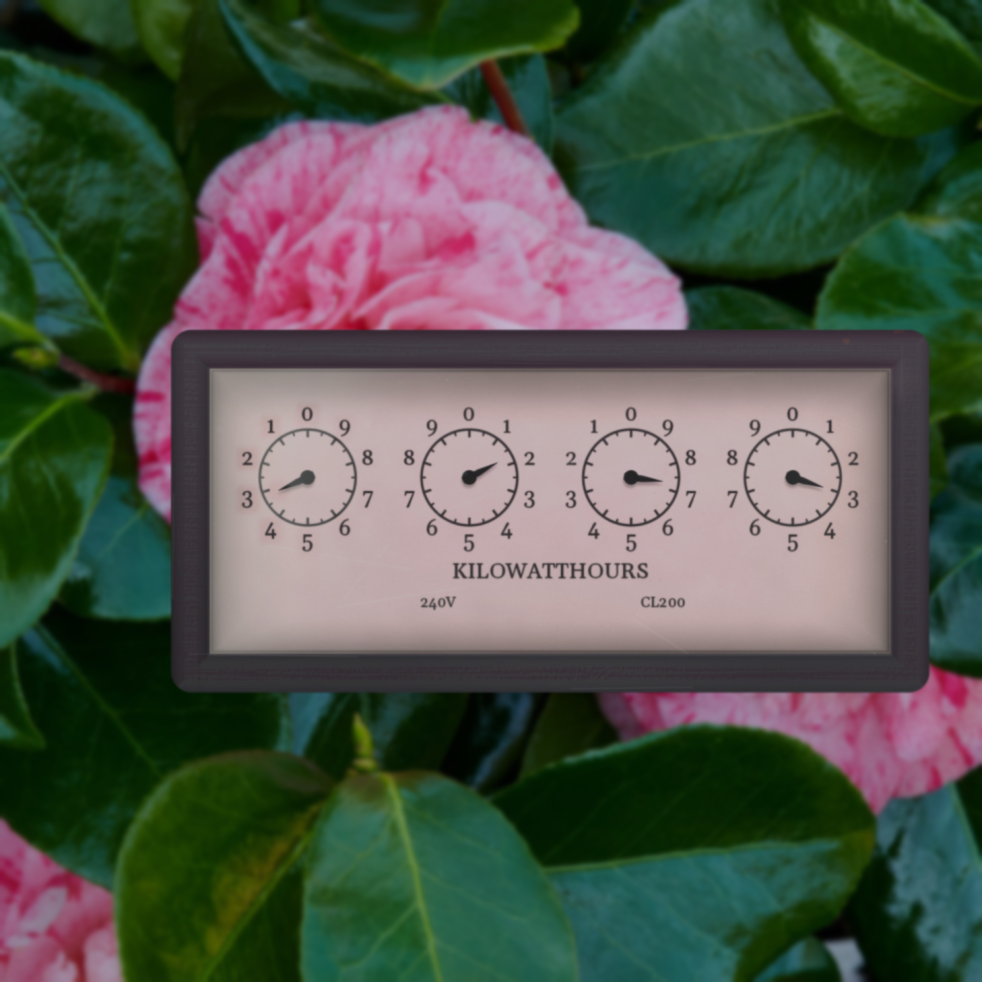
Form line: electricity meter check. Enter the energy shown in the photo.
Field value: 3173 kWh
